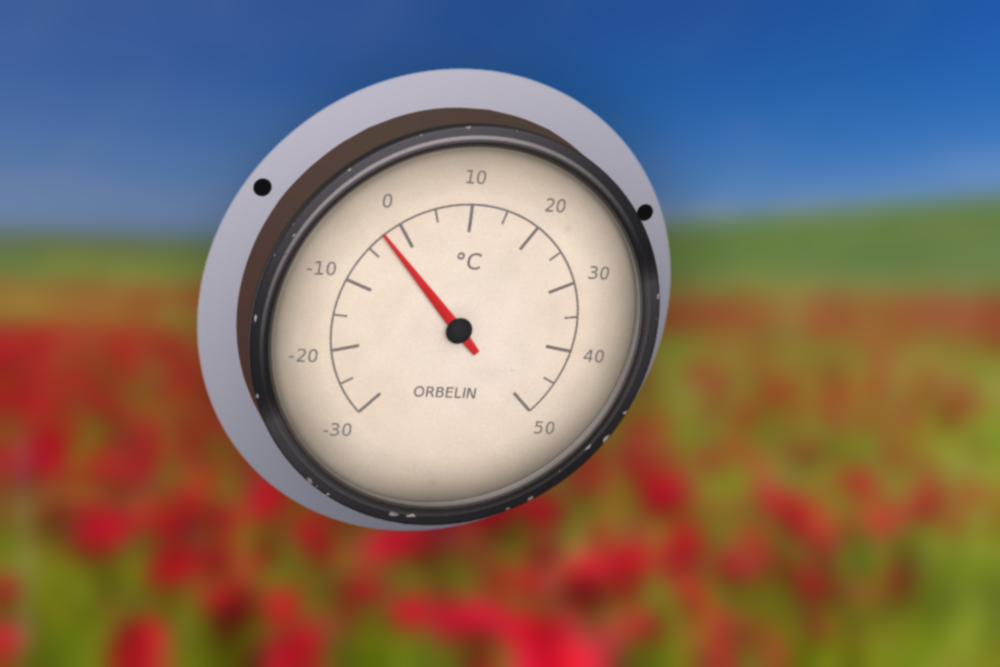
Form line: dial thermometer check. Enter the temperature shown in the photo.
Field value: -2.5 °C
